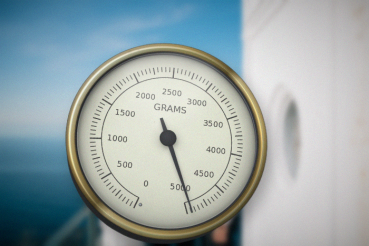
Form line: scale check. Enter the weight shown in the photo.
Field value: 4950 g
